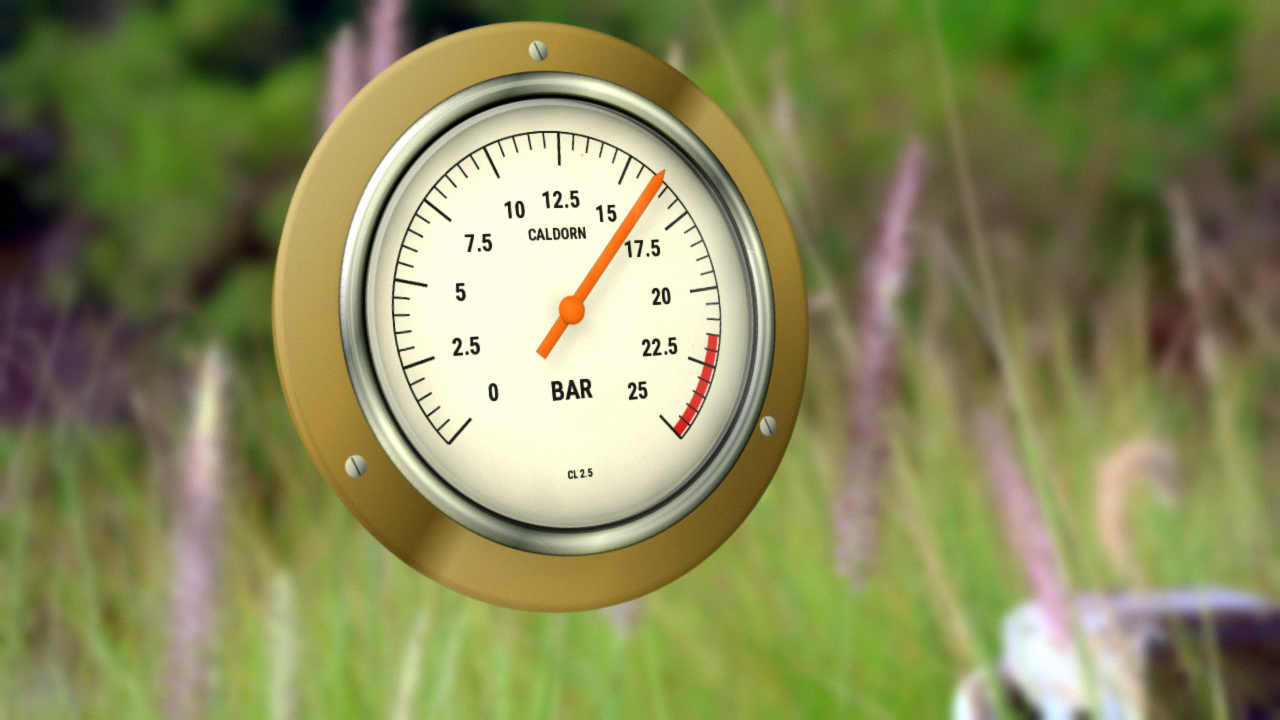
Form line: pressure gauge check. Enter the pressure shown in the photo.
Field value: 16 bar
